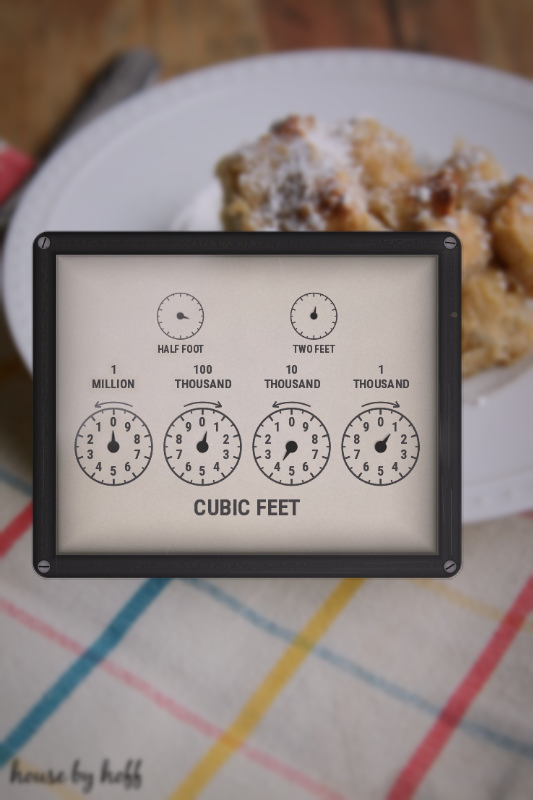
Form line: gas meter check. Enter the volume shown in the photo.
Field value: 4100 ft³
